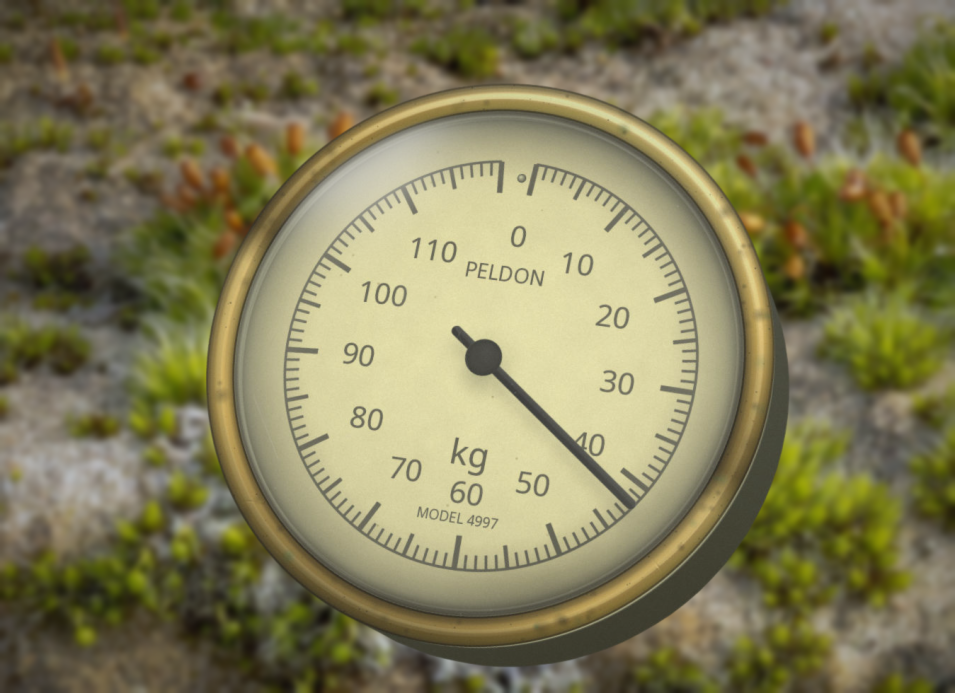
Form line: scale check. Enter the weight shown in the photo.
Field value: 42 kg
